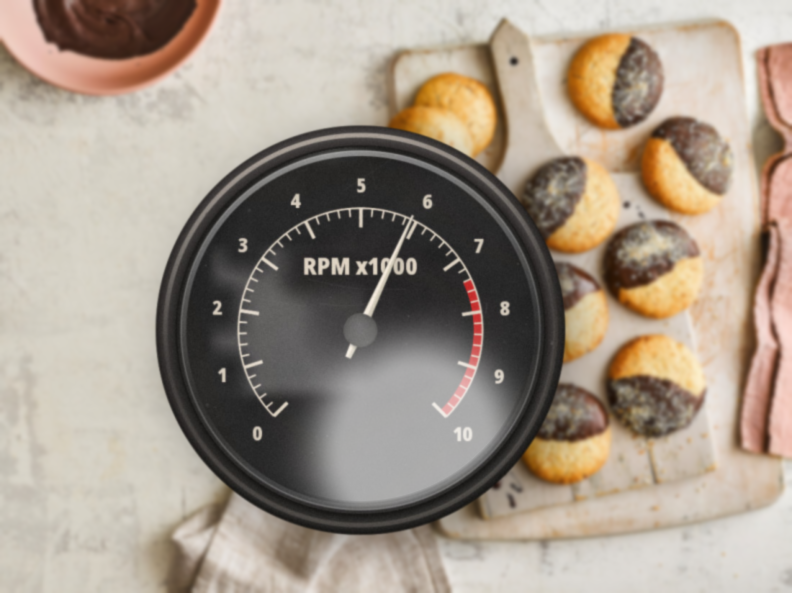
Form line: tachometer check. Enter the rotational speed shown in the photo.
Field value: 5900 rpm
